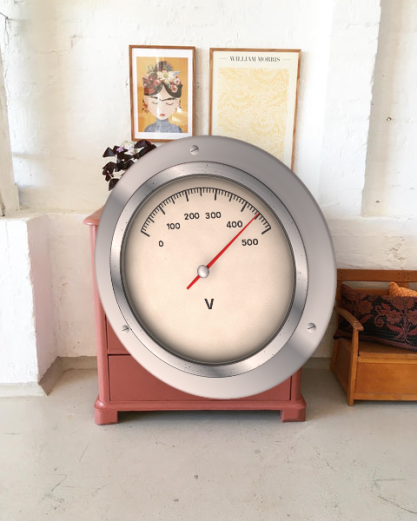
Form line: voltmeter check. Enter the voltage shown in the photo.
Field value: 450 V
